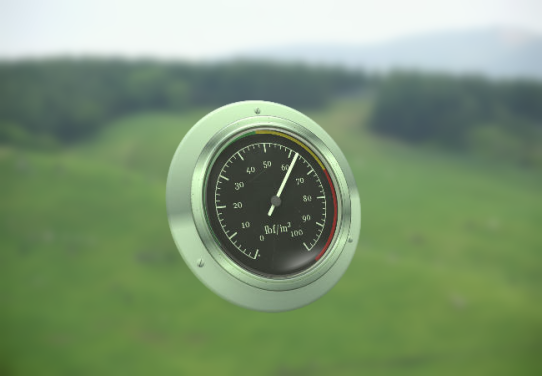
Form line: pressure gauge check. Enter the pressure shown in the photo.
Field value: 62 psi
